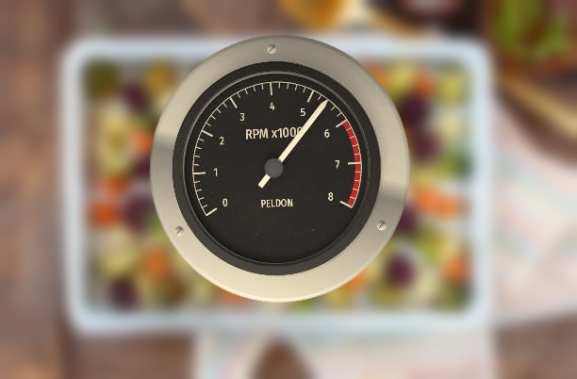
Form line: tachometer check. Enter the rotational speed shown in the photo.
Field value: 5400 rpm
